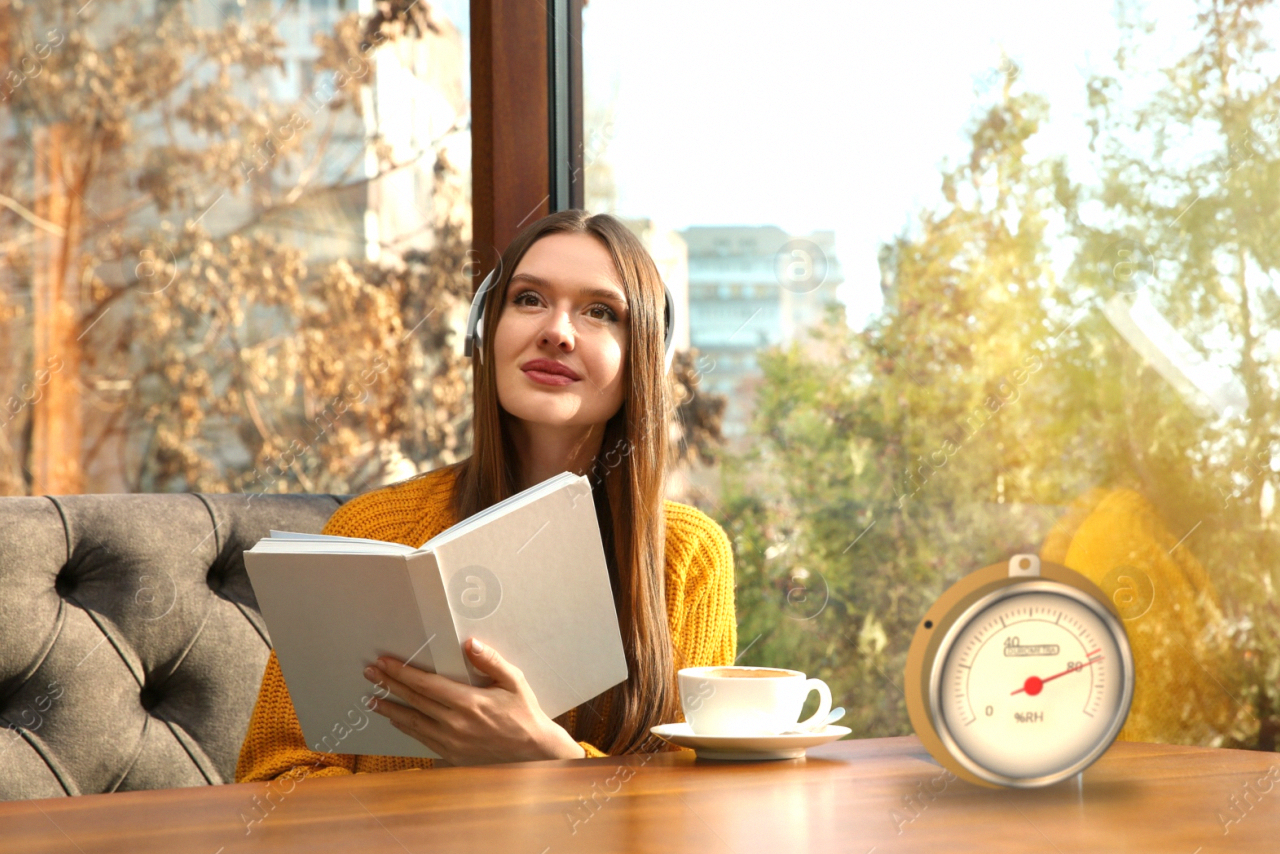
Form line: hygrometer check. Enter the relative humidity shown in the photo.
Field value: 80 %
